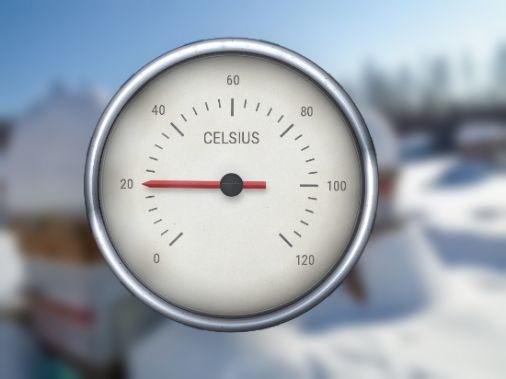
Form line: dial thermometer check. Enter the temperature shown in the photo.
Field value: 20 °C
